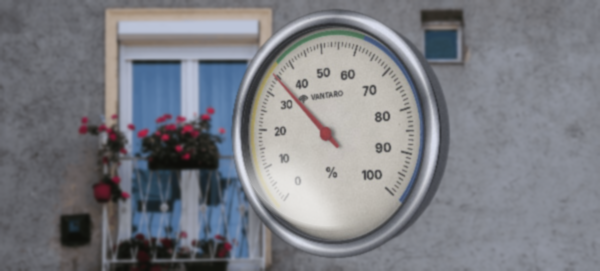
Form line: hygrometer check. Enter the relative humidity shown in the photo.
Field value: 35 %
